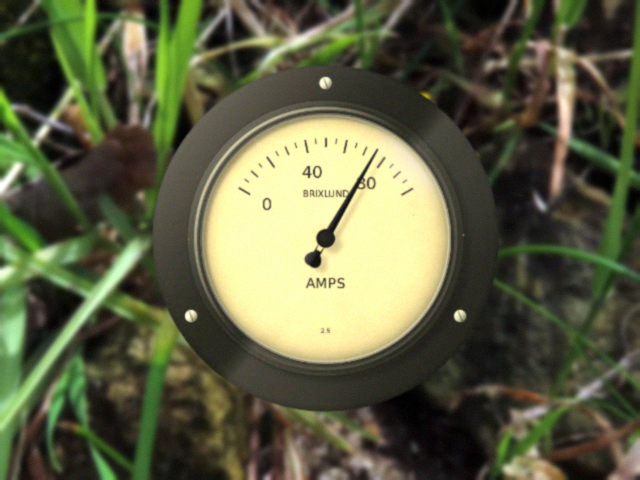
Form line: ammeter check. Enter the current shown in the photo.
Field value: 75 A
